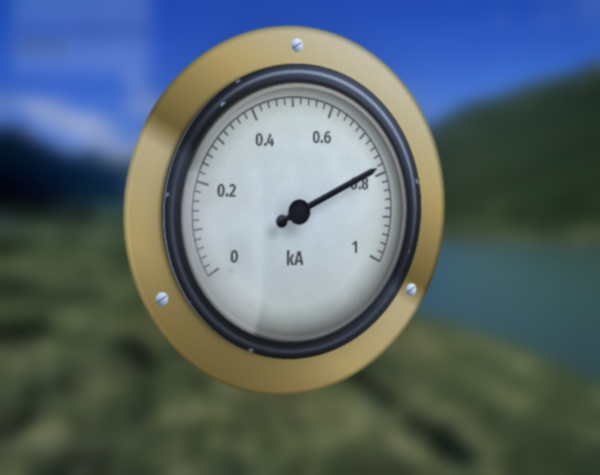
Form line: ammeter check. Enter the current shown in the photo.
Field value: 0.78 kA
